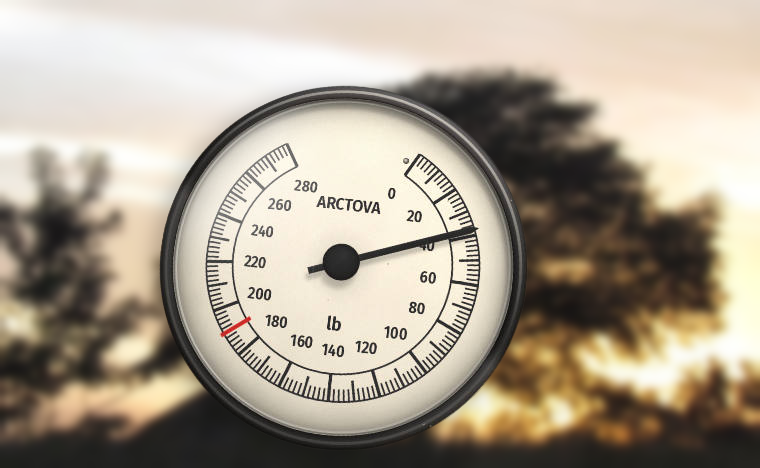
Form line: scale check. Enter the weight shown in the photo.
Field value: 38 lb
